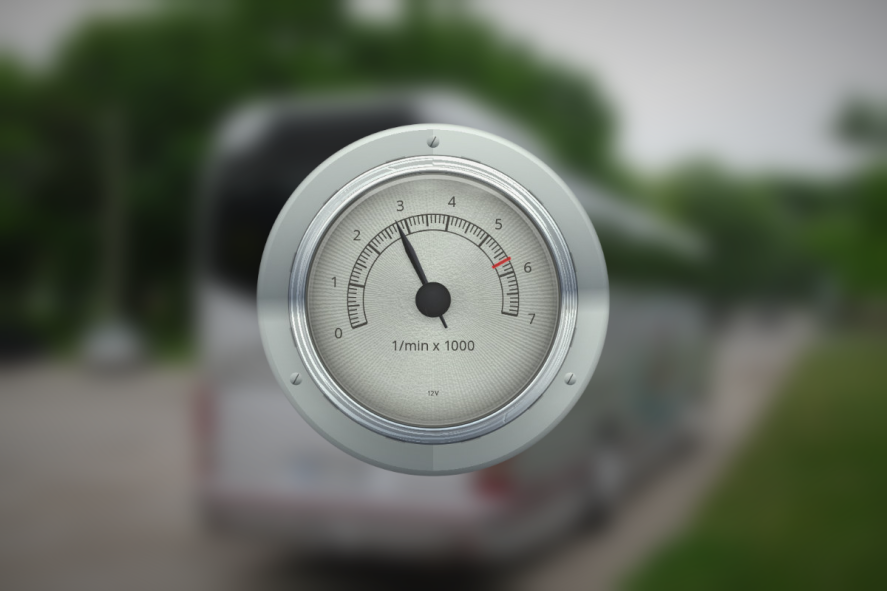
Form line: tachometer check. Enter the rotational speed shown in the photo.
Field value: 2800 rpm
